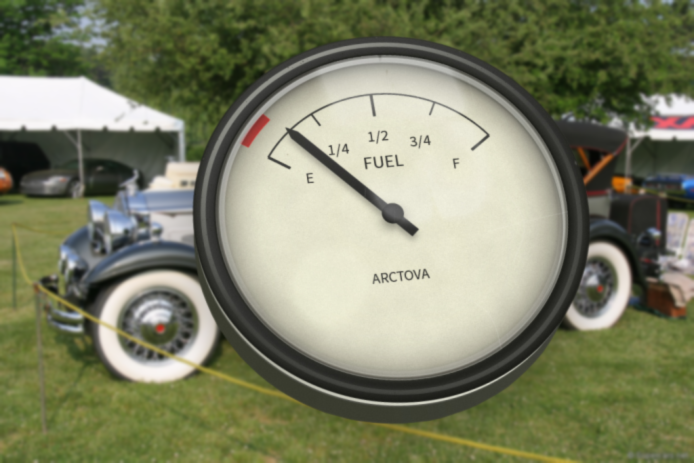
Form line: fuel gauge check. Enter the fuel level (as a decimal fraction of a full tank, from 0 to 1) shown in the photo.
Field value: 0.125
